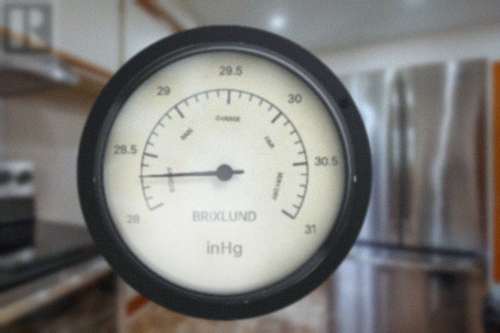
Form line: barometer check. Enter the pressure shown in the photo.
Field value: 28.3 inHg
